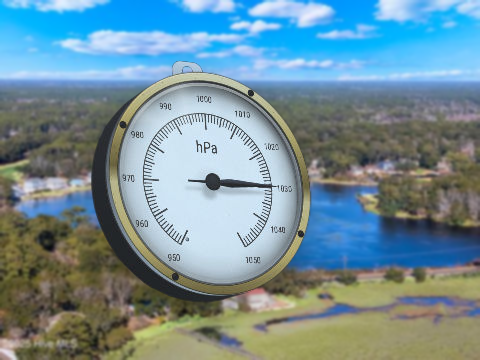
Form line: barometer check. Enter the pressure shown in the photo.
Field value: 1030 hPa
